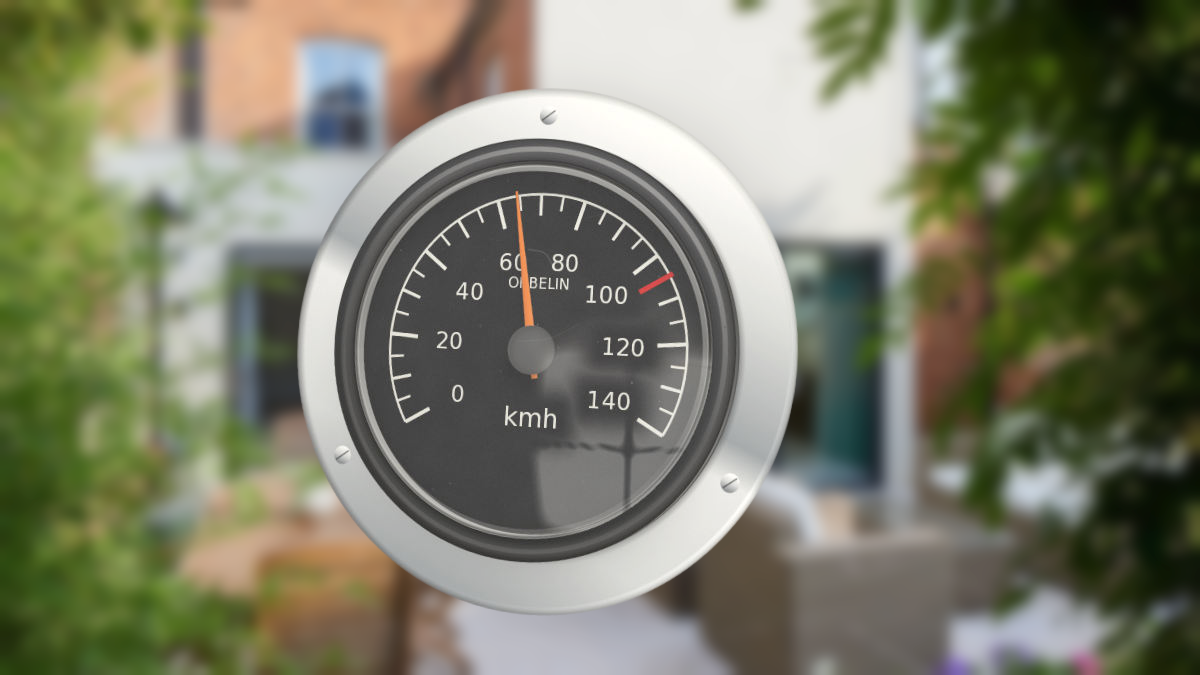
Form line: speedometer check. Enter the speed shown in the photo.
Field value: 65 km/h
